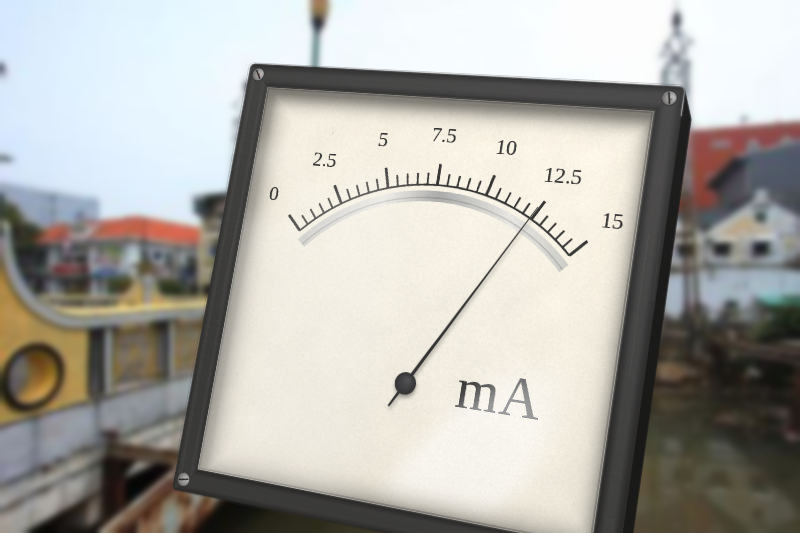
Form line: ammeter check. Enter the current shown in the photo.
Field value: 12.5 mA
